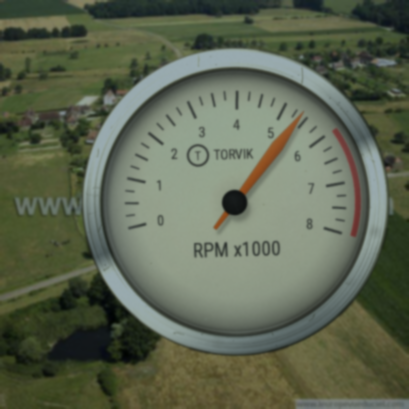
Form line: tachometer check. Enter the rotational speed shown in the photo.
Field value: 5375 rpm
